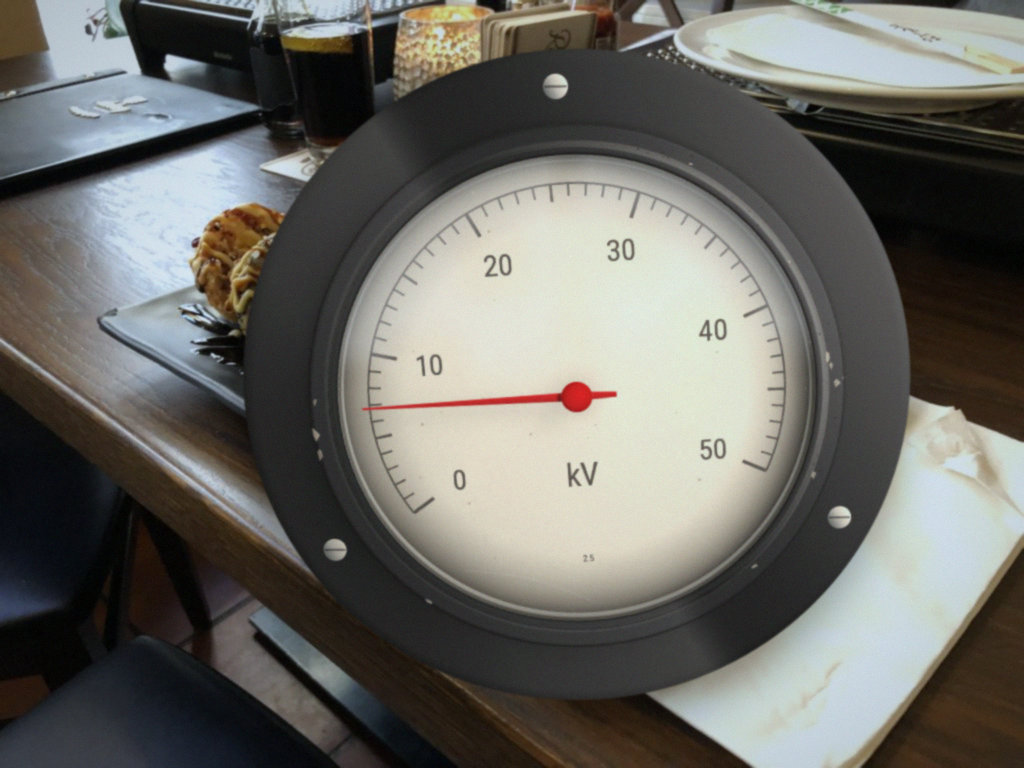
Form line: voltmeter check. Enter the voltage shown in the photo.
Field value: 7 kV
